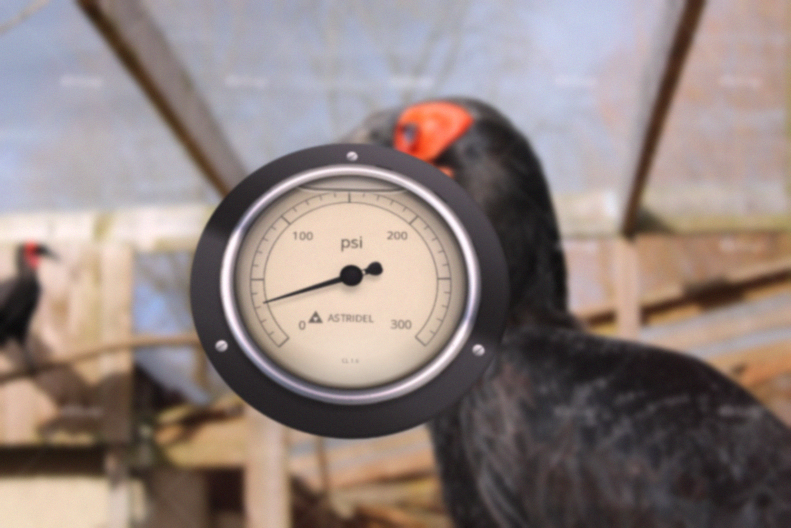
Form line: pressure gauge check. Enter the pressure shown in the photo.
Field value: 30 psi
